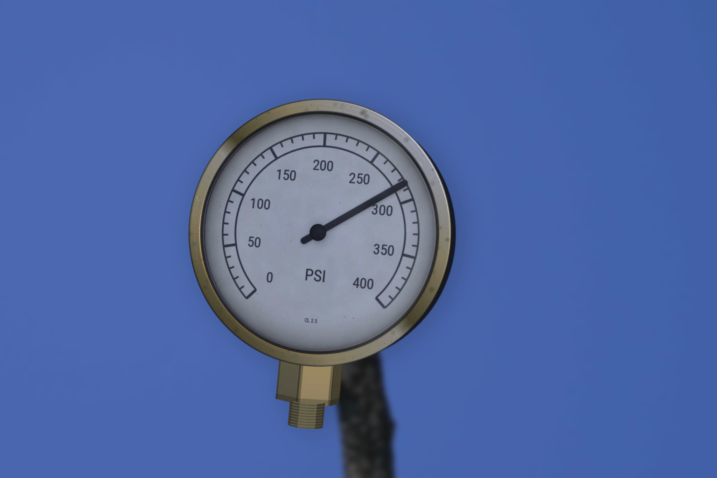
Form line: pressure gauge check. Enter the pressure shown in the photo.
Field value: 285 psi
